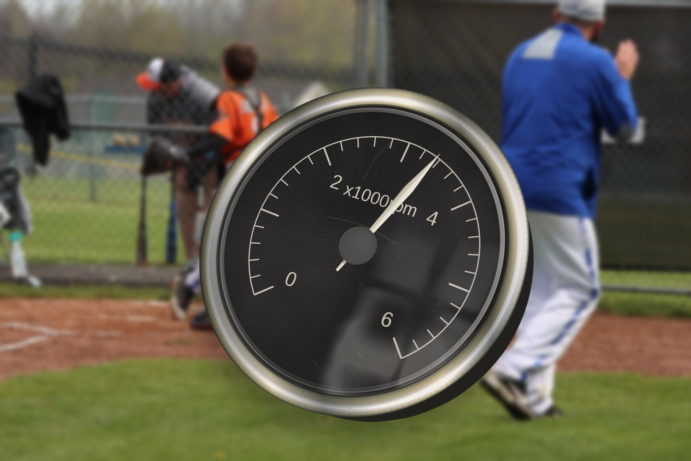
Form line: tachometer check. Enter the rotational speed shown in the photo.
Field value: 3400 rpm
